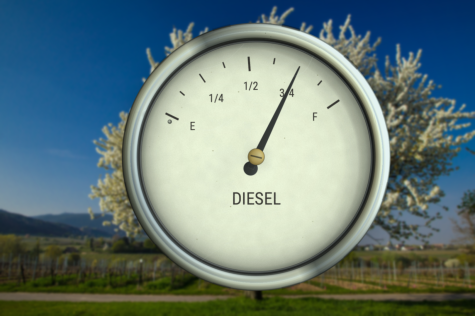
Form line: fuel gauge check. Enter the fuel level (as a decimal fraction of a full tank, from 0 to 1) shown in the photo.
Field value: 0.75
